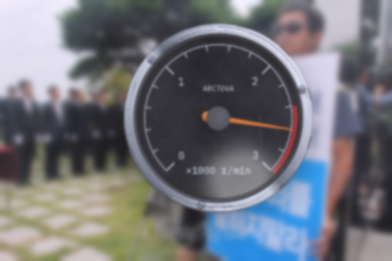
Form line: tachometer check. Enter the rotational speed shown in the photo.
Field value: 2600 rpm
